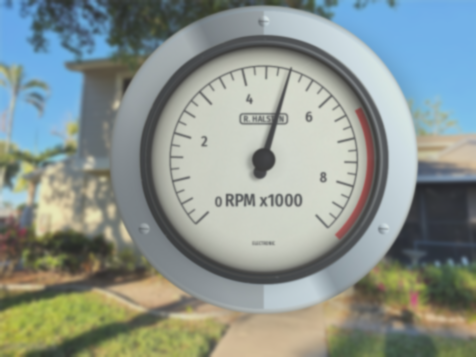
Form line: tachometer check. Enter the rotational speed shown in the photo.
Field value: 5000 rpm
